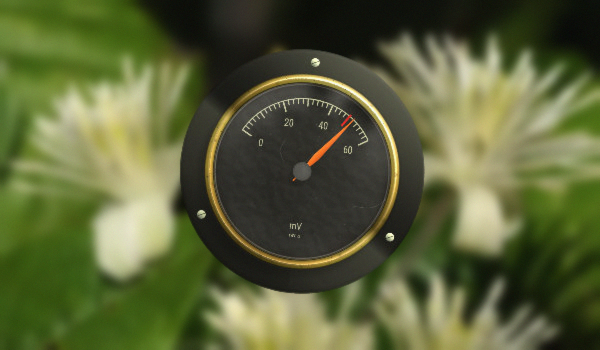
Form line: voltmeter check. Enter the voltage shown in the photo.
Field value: 50 mV
